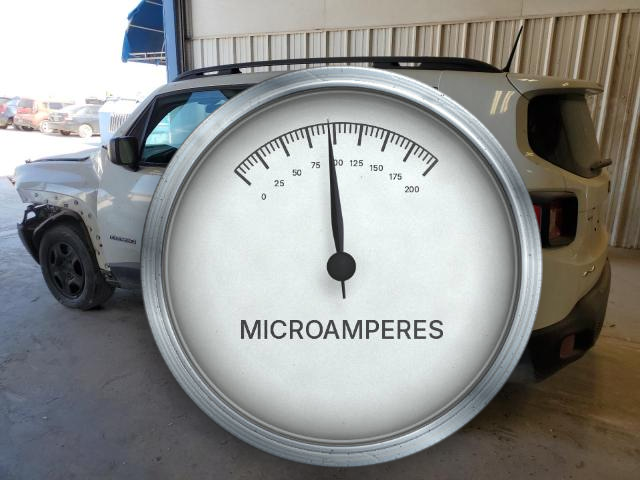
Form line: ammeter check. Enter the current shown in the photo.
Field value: 95 µA
